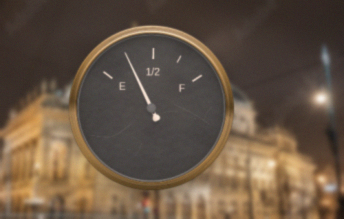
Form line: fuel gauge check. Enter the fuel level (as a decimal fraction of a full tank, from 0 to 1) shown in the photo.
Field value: 0.25
